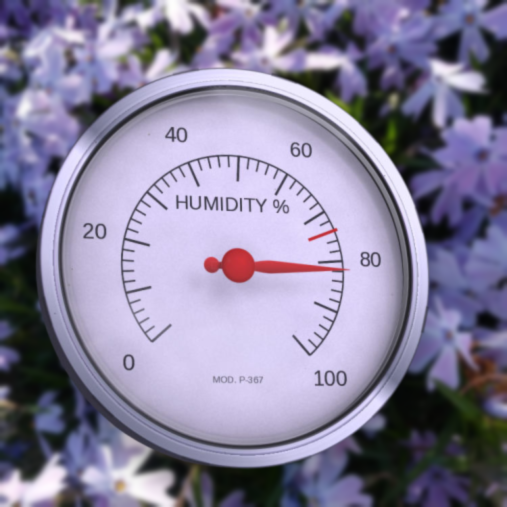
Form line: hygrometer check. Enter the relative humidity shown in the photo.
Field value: 82 %
